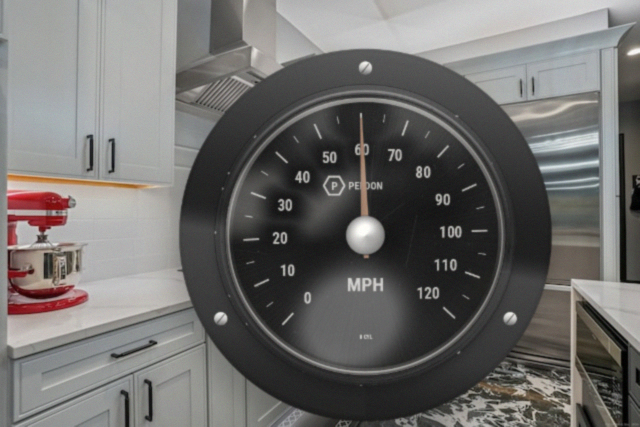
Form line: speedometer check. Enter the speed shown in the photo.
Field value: 60 mph
